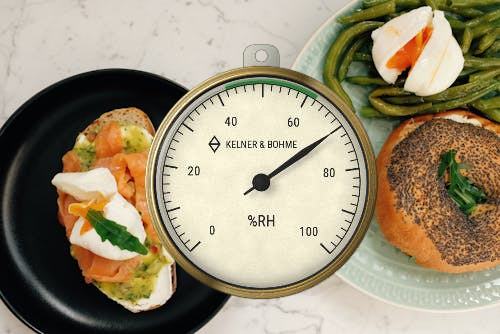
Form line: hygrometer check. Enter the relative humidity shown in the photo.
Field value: 70 %
